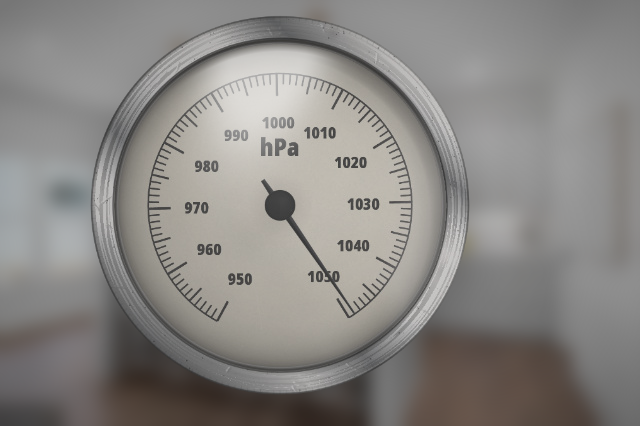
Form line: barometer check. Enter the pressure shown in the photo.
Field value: 1049 hPa
